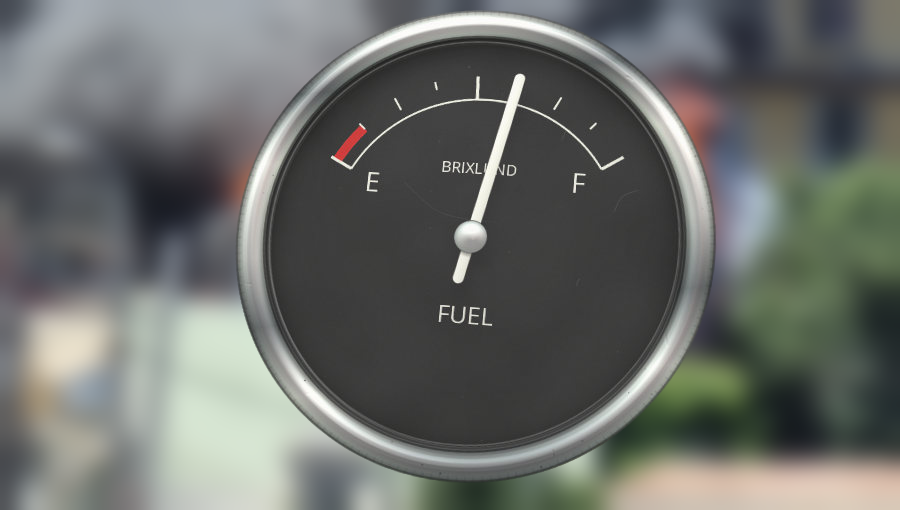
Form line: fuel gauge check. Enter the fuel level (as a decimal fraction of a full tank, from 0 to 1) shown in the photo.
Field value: 0.625
